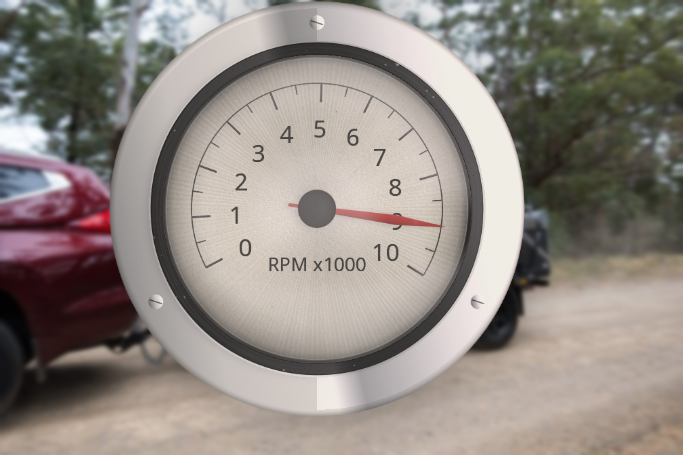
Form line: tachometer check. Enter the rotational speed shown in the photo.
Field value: 9000 rpm
